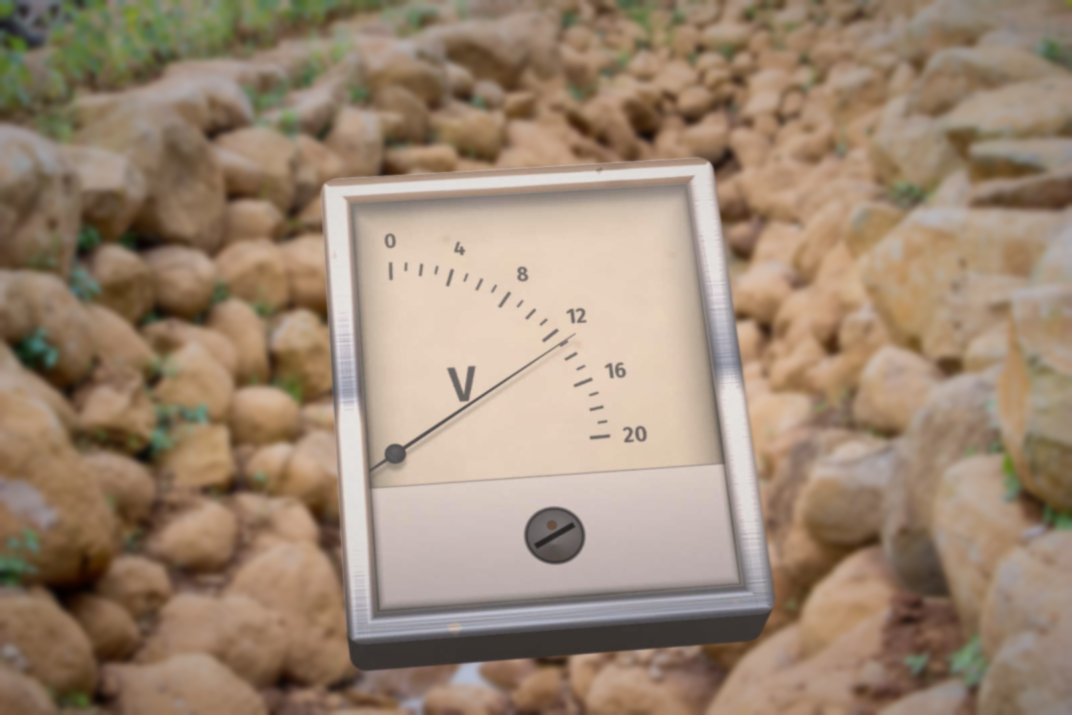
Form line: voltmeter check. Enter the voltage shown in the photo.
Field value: 13 V
